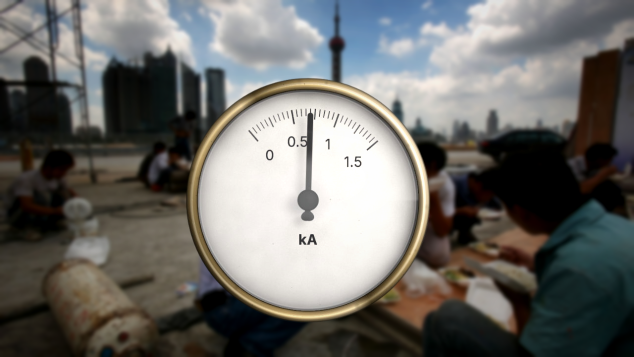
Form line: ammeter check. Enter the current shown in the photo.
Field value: 0.7 kA
